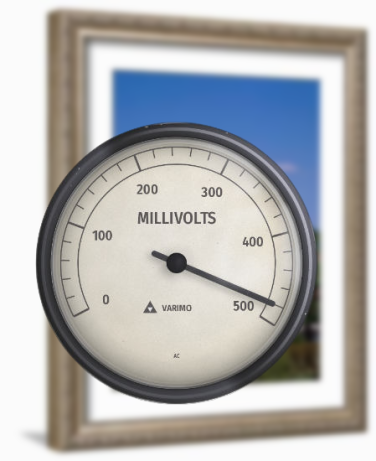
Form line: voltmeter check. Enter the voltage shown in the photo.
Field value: 480 mV
